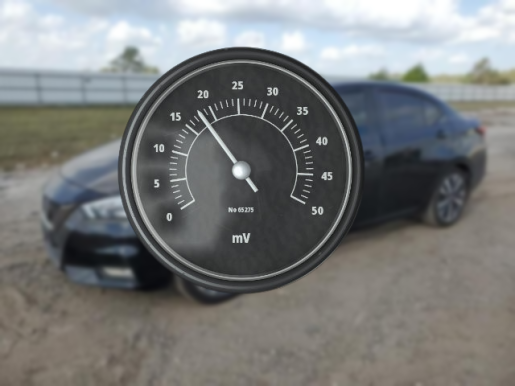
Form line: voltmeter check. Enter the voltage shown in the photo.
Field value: 18 mV
